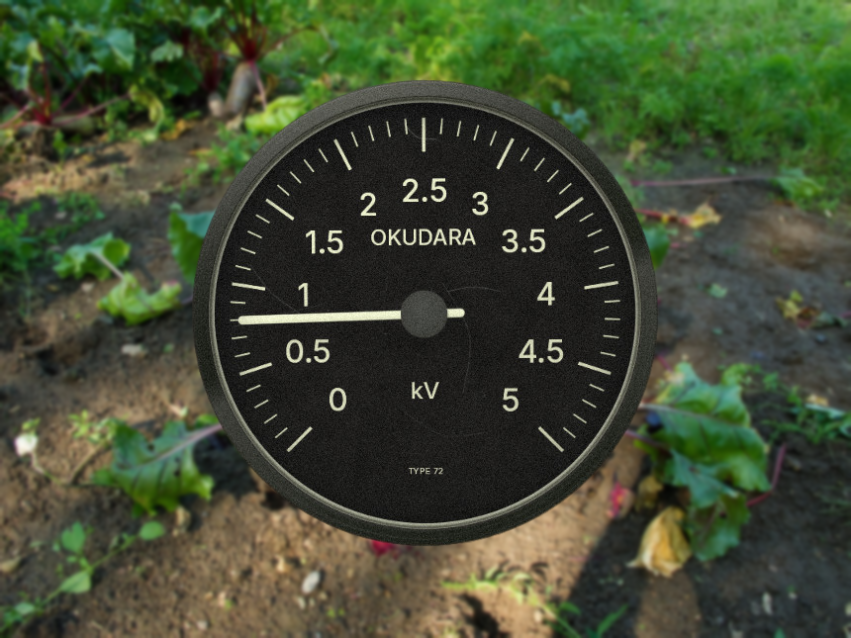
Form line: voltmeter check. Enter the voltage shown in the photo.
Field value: 0.8 kV
